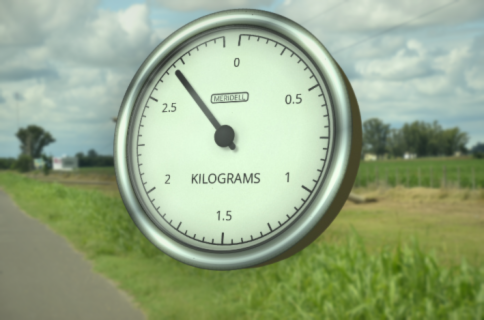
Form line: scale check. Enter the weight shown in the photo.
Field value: 2.7 kg
